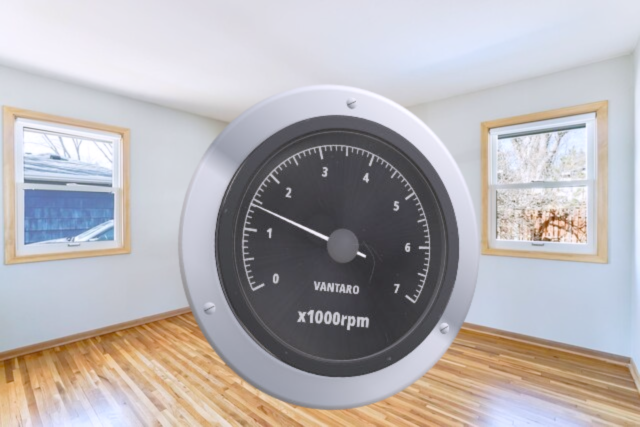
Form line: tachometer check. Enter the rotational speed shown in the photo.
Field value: 1400 rpm
